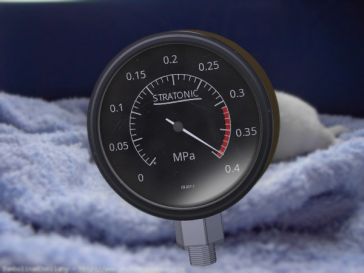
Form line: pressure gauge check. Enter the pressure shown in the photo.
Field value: 0.39 MPa
